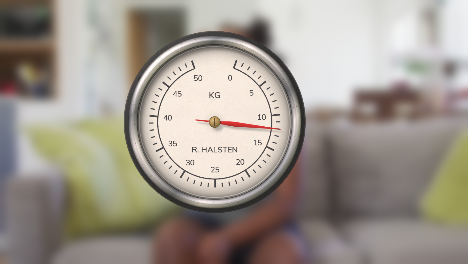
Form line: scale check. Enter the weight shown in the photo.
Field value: 12 kg
